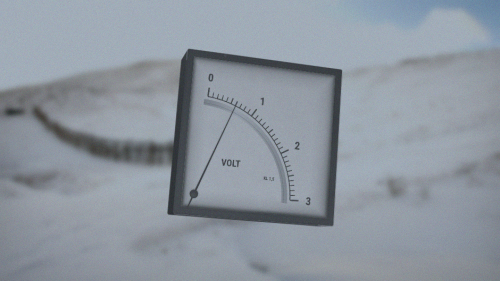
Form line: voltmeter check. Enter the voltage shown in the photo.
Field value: 0.6 V
